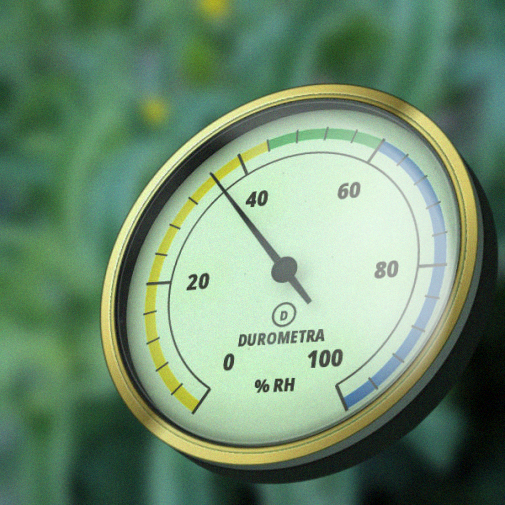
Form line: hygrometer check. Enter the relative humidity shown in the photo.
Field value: 36 %
